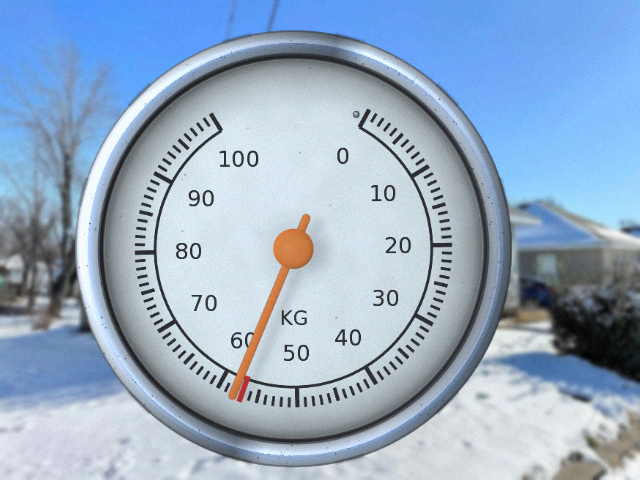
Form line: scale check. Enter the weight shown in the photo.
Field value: 58 kg
